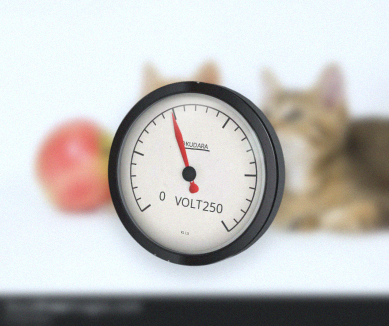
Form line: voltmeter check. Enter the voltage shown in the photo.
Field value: 100 V
